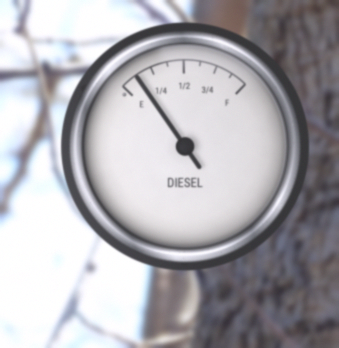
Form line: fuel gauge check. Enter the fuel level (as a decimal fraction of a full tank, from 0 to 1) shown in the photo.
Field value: 0.125
